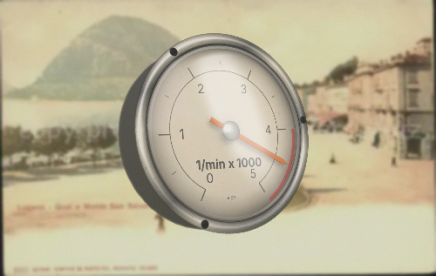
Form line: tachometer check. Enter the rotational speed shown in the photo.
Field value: 4500 rpm
